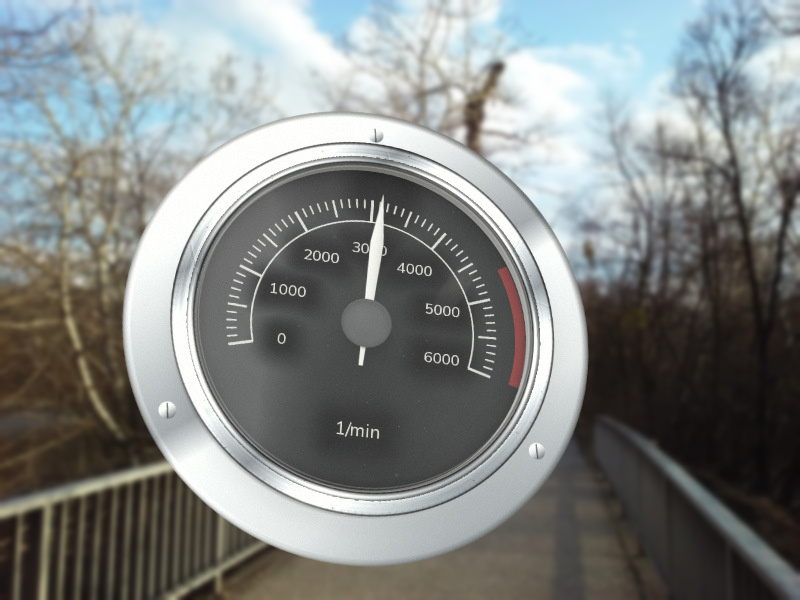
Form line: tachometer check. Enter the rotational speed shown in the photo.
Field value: 3100 rpm
